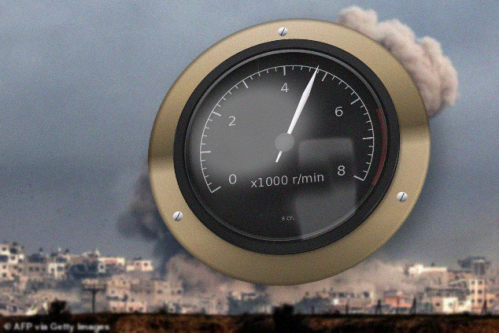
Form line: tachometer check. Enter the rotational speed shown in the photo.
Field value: 4800 rpm
